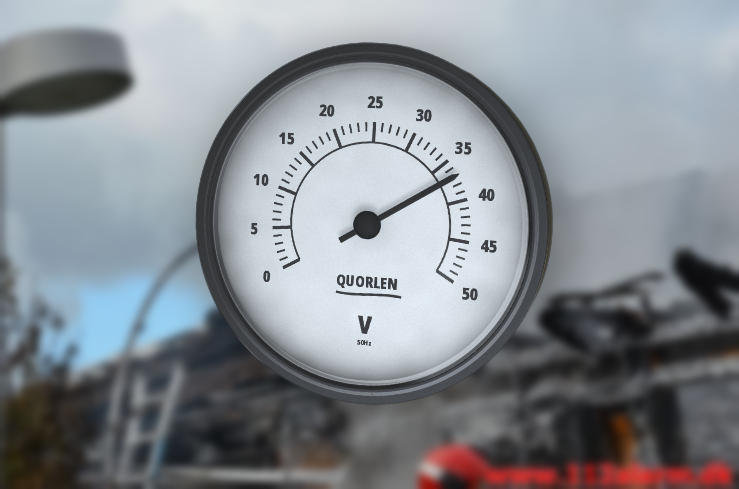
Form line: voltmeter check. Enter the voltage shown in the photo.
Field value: 37 V
